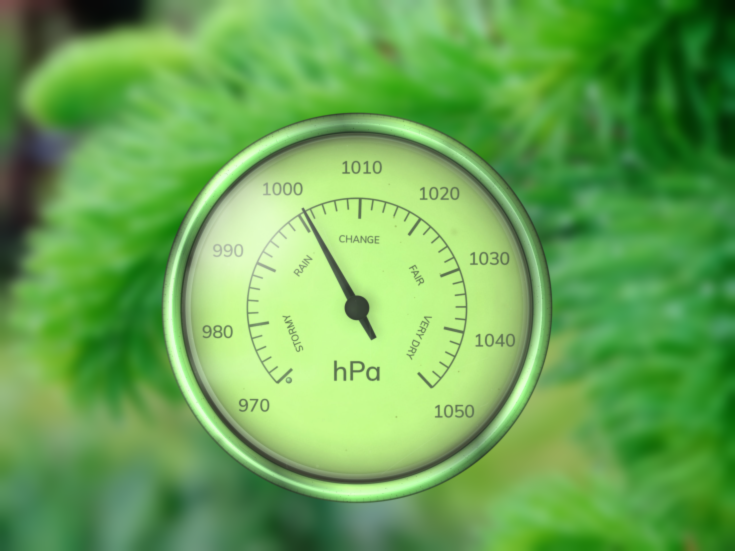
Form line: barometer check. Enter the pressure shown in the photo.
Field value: 1001 hPa
